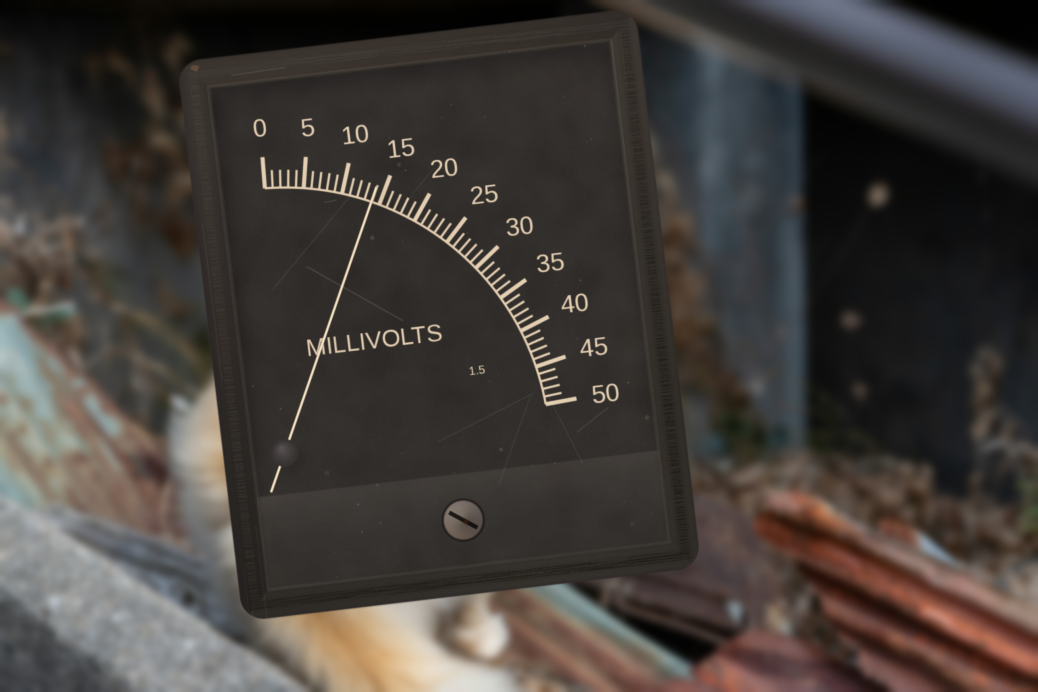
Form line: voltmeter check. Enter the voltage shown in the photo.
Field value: 14 mV
